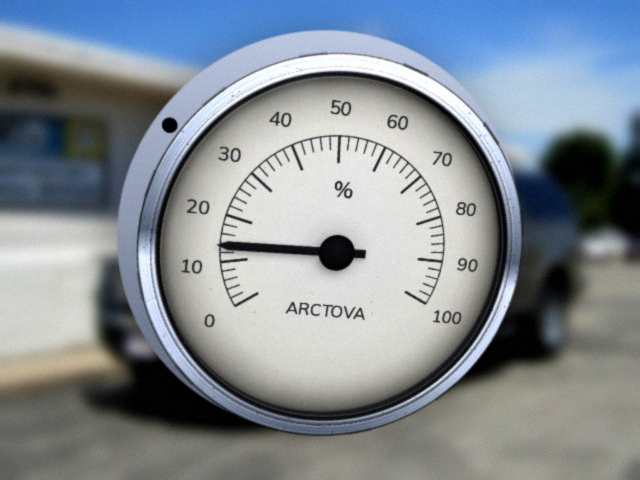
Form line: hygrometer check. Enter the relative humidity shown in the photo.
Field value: 14 %
